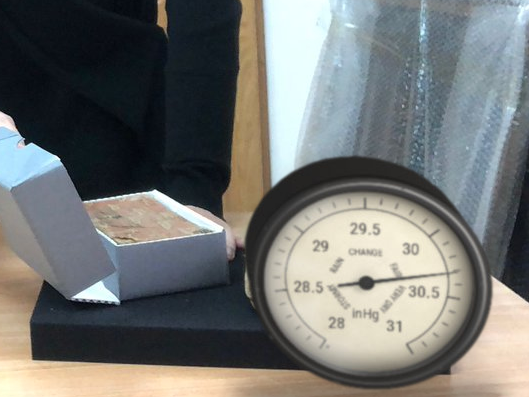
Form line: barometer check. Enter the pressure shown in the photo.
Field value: 30.3 inHg
